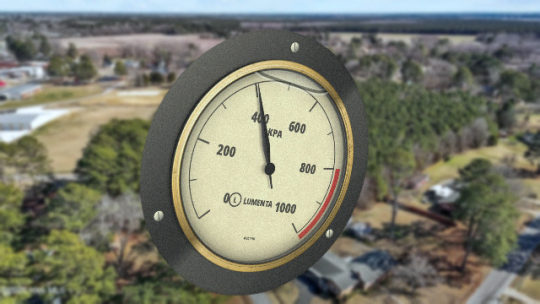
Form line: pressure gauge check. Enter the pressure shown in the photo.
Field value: 400 kPa
